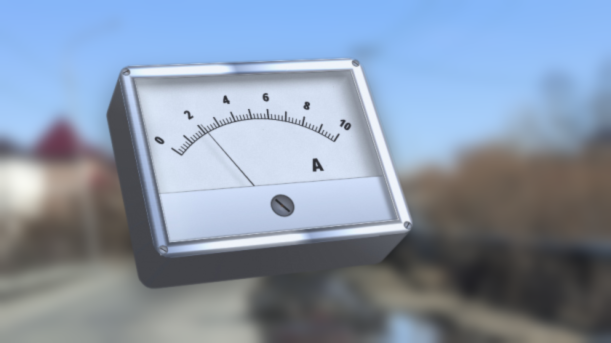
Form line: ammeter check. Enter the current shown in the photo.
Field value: 2 A
